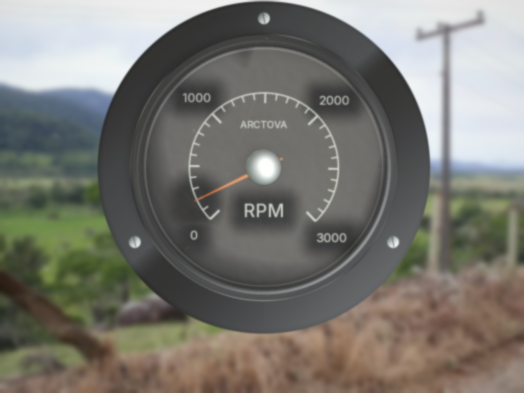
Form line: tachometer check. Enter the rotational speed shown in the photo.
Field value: 200 rpm
